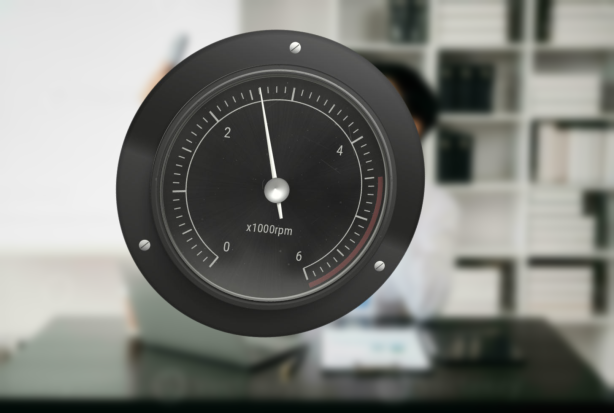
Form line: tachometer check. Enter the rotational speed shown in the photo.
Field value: 2600 rpm
